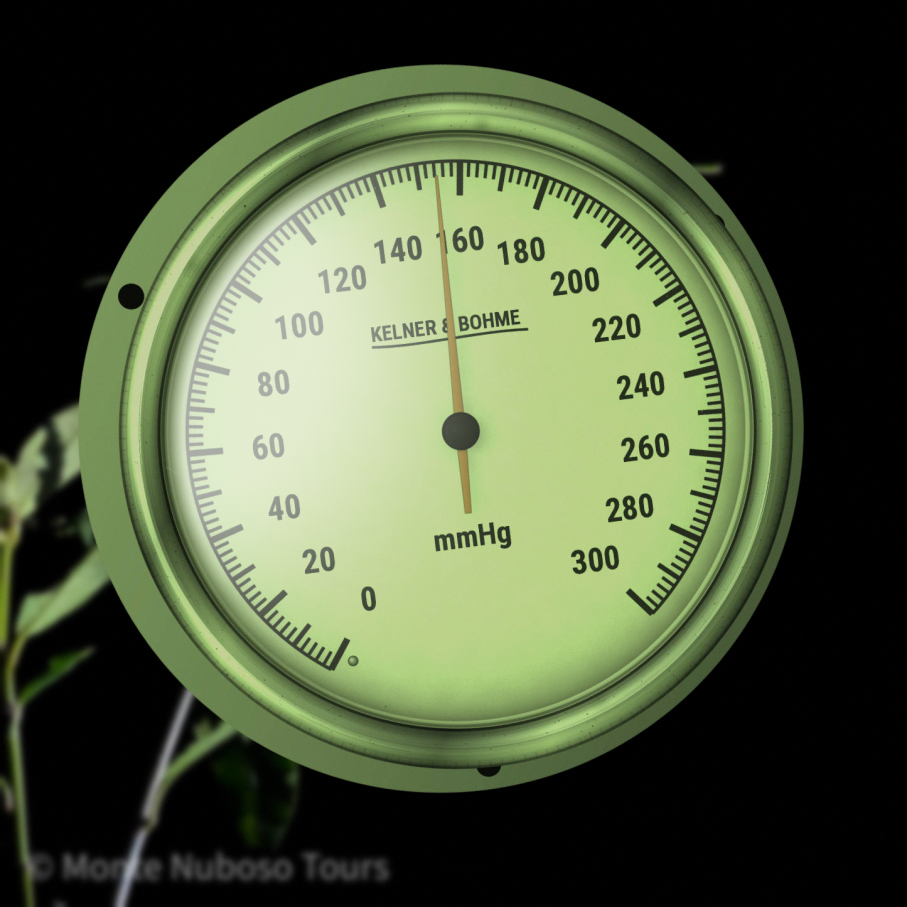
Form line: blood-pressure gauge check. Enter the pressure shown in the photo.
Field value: 154 mmHg
